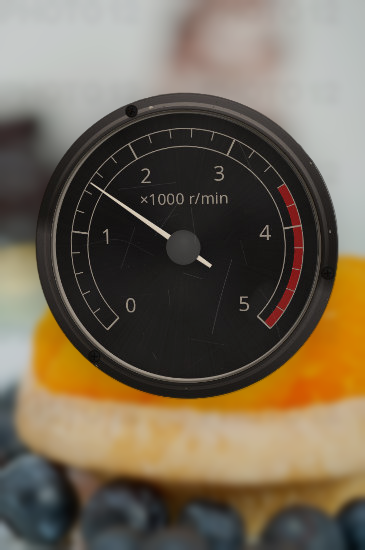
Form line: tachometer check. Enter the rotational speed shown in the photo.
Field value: 1500 rpm
